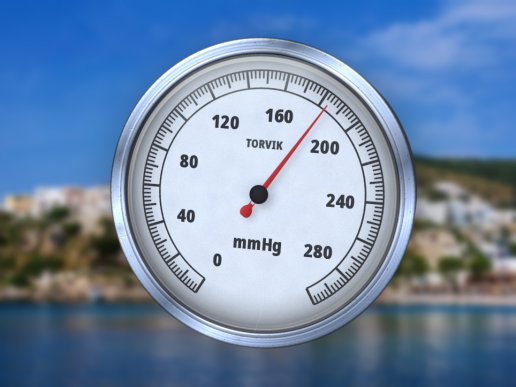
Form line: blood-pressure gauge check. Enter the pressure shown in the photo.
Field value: 184 mmHg
